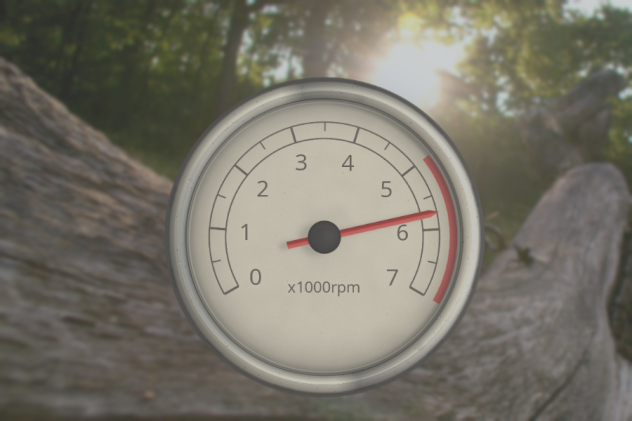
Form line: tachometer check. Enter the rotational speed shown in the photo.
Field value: 5750 rpm
